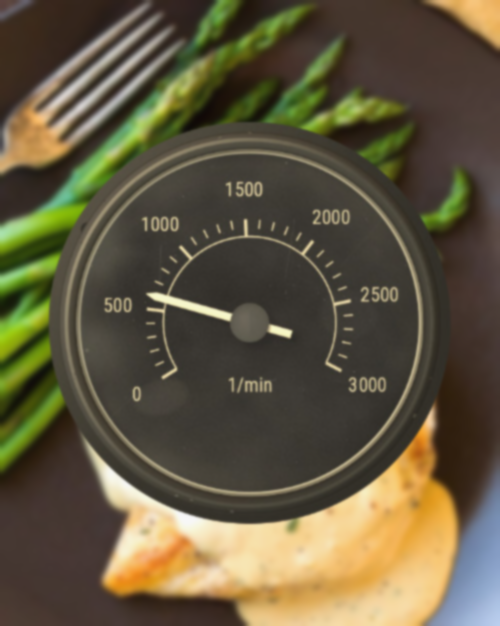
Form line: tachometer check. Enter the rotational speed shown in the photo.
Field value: 600 rpm
